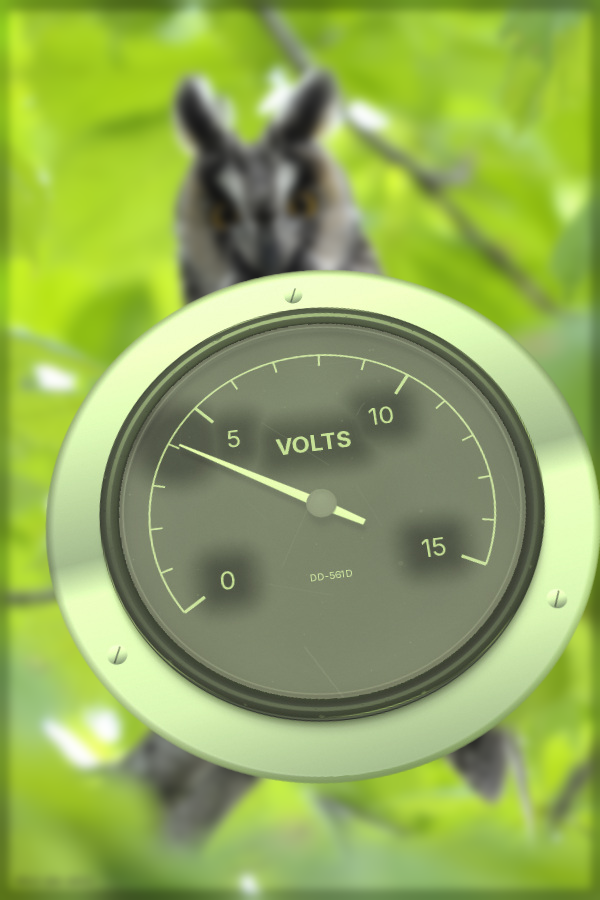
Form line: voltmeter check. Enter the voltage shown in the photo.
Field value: 4 V
